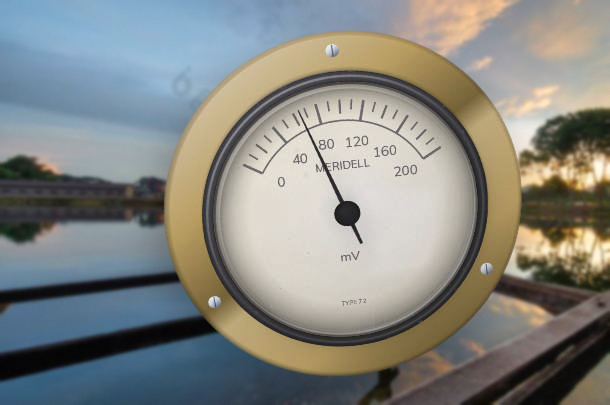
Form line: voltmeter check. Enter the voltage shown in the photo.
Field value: 65 mV
